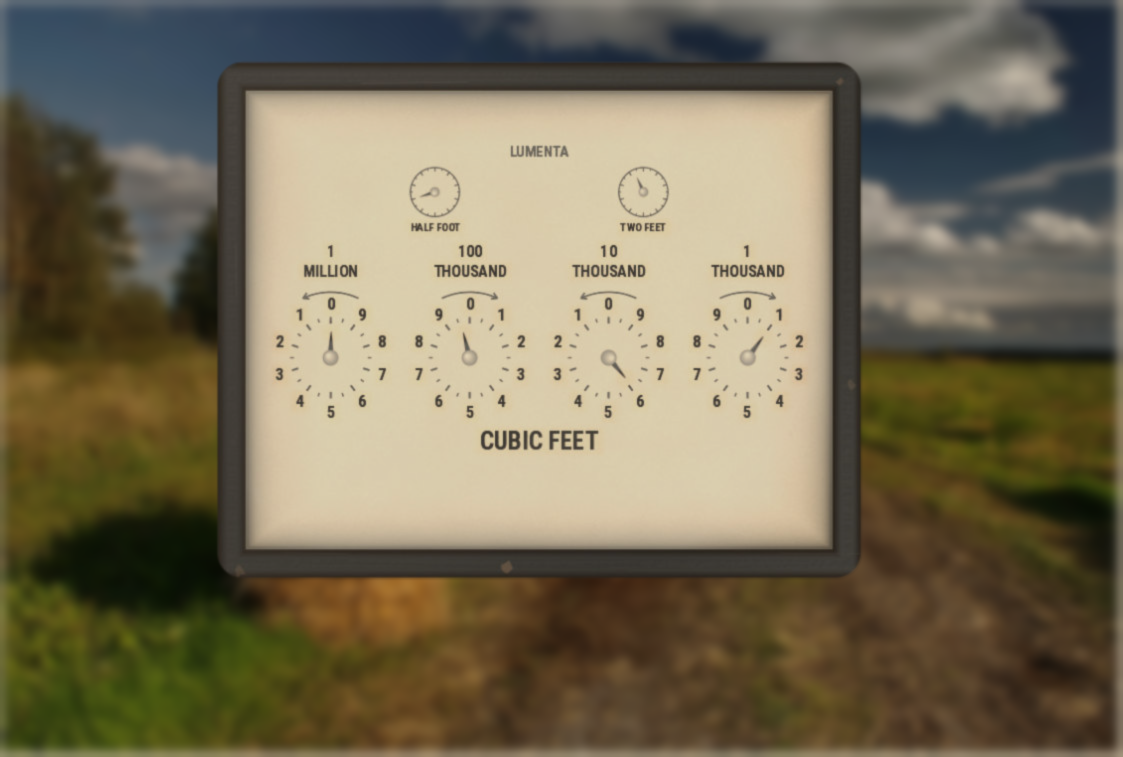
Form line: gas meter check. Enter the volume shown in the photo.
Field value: 996100 ft³
